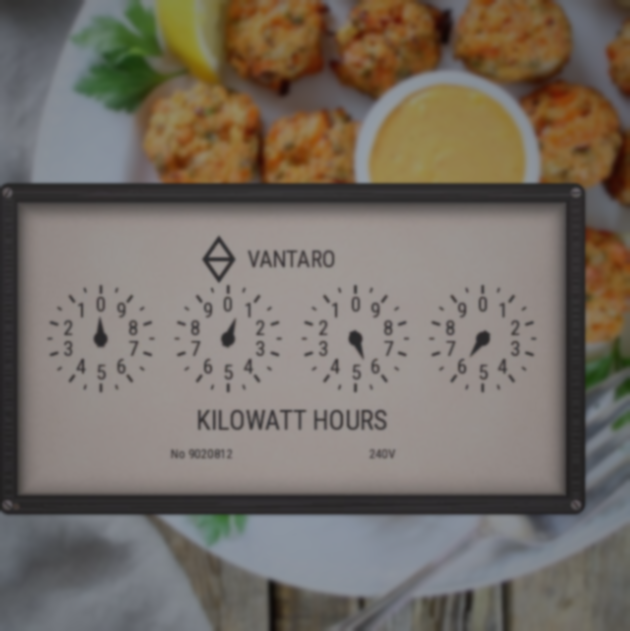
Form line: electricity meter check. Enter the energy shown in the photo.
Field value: 56 kWh
